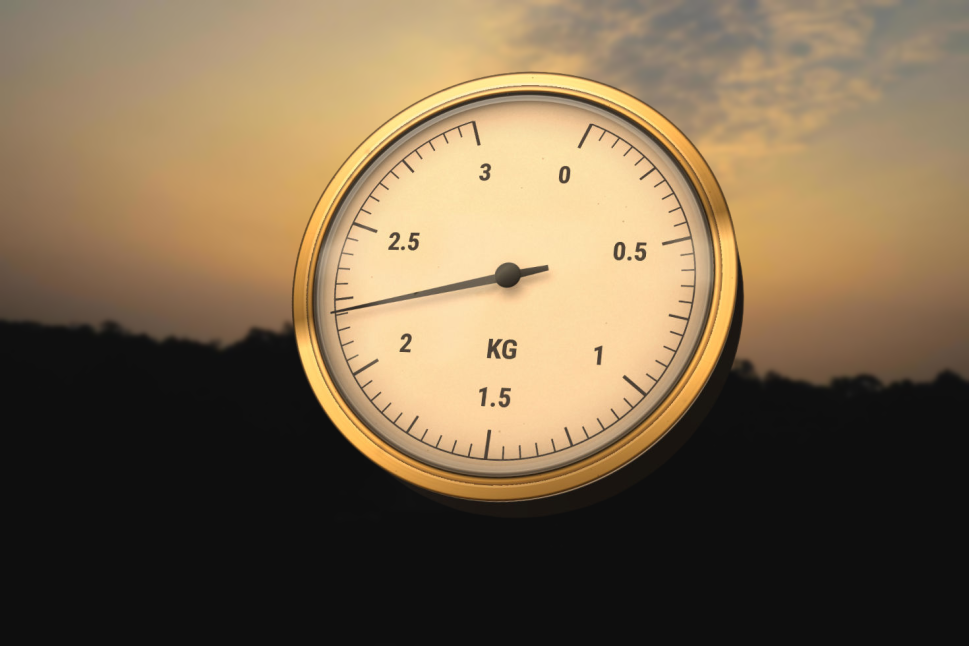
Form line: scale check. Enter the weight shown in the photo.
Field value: 2.2 kg
